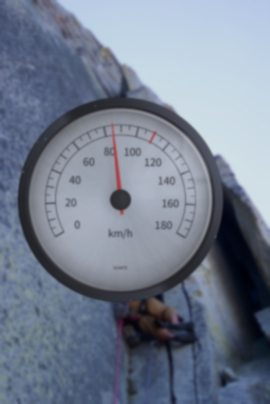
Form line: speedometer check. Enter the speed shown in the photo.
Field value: 85 km/h
